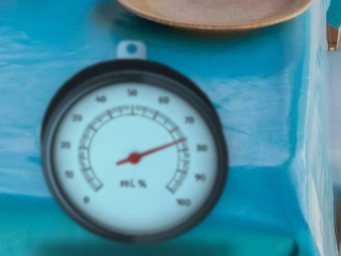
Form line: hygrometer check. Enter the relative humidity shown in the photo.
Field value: 75 %
